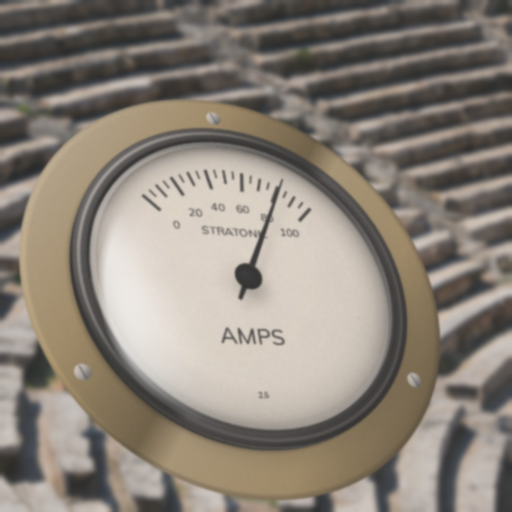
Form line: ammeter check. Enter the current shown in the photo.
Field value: 80 A
